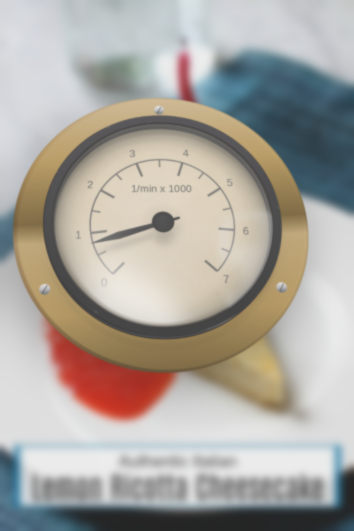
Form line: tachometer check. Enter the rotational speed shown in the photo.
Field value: 750 rpm
